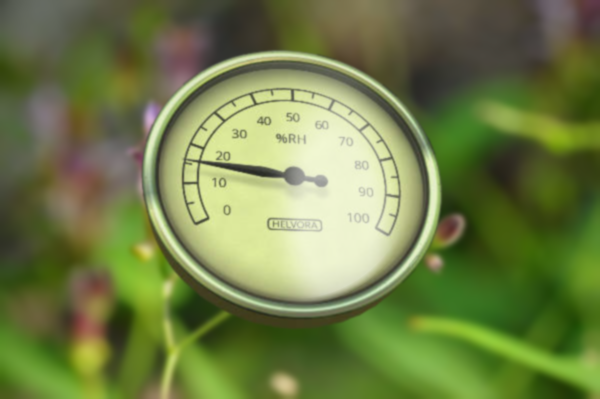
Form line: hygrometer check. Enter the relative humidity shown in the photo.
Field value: 15 %
